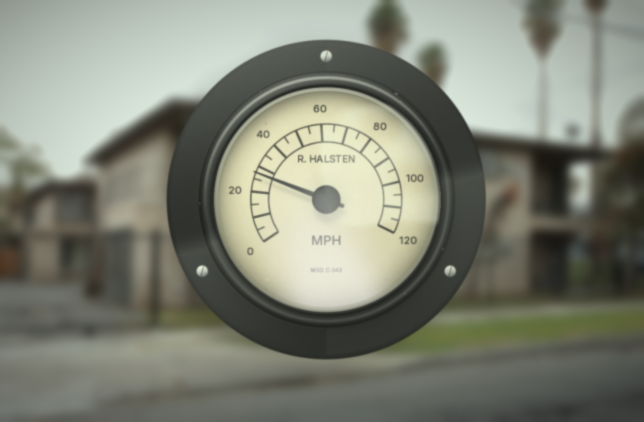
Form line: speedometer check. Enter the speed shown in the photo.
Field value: 27.5 mph
